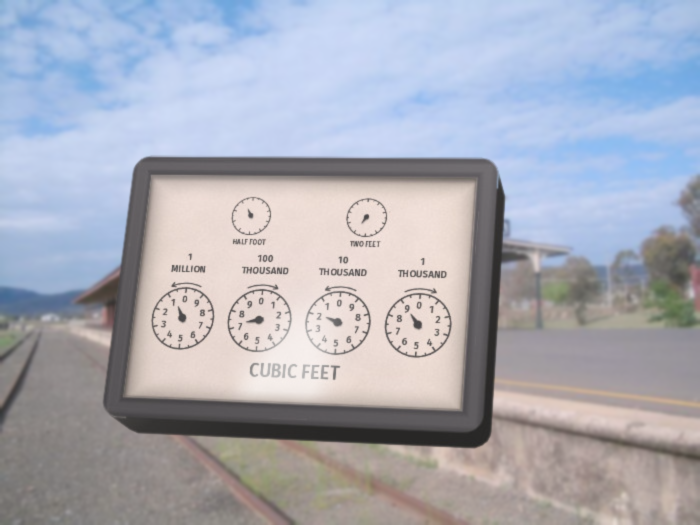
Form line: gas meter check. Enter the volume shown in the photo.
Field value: 71900 ft³
